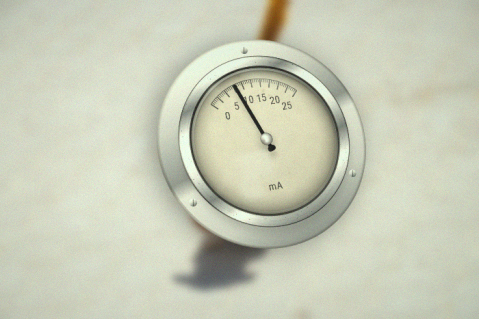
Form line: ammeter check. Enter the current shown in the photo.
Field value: 7.5 mA
